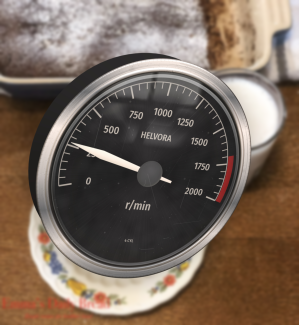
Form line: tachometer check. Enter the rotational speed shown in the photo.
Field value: 275 rpm
